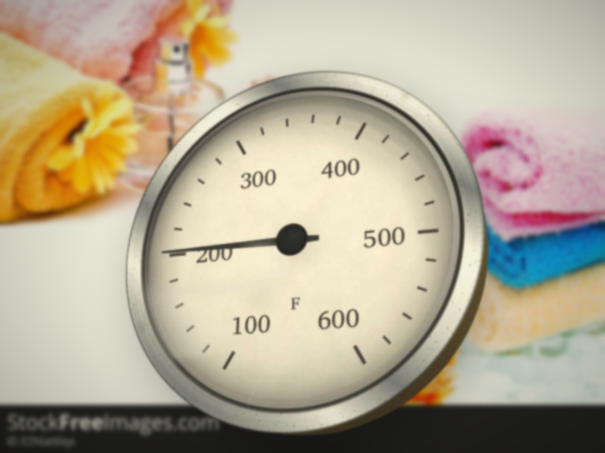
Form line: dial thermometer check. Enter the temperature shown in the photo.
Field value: 200 °F
